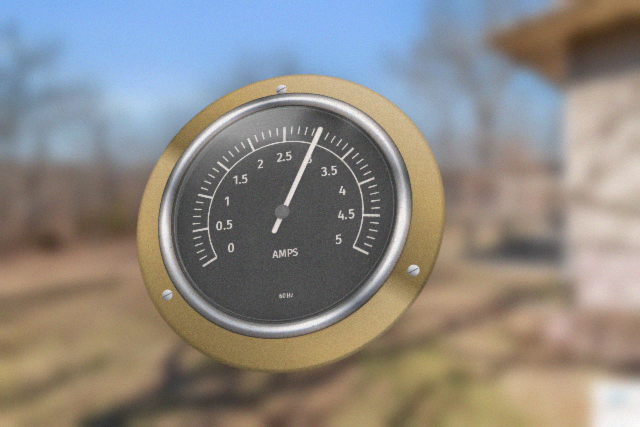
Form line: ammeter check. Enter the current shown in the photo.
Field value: 3 A
